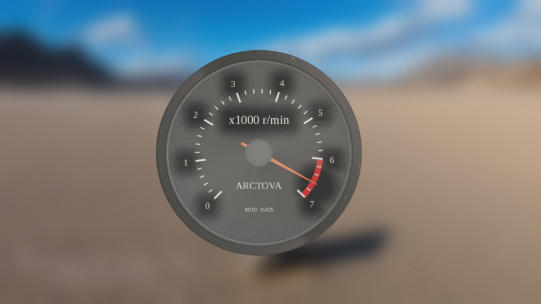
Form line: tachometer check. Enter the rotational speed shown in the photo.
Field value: 6600 rpm
